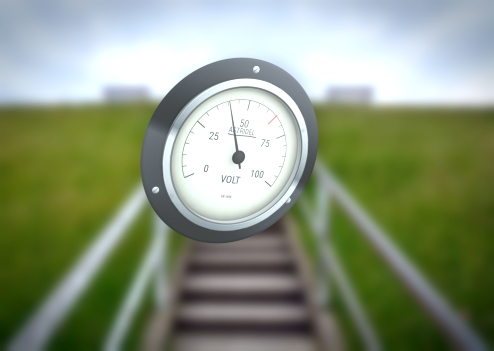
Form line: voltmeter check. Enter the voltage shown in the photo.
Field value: 40 V
